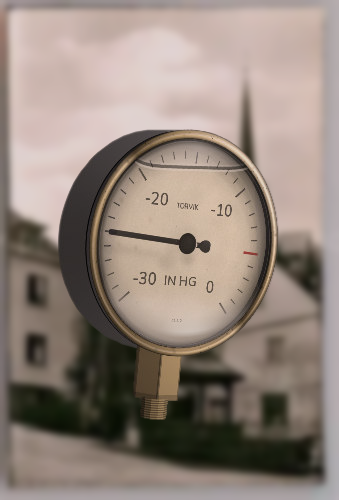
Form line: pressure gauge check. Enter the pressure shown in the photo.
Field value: -25 inHg
